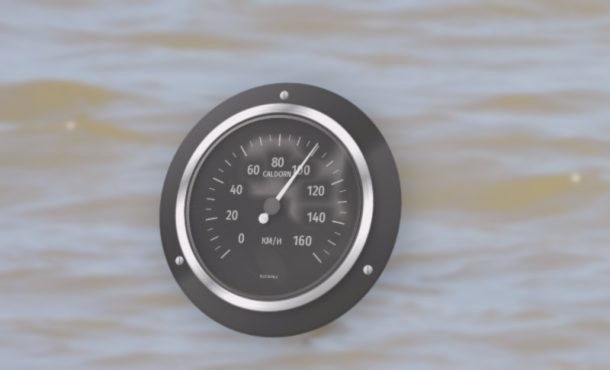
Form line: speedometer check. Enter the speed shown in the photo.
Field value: 100 km/h
